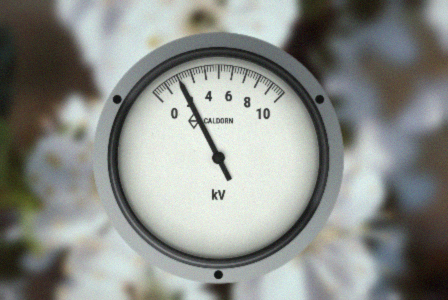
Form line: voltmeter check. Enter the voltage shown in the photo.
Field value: 2 kV
